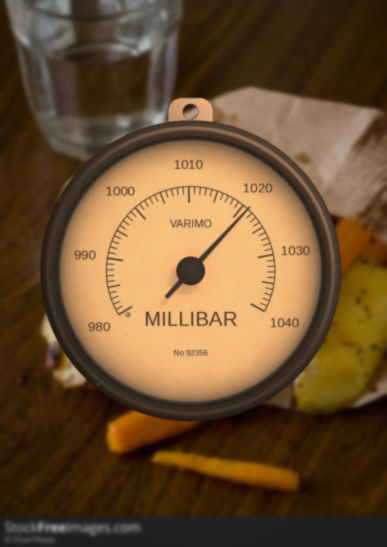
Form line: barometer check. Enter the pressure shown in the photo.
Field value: 1021 mbar
